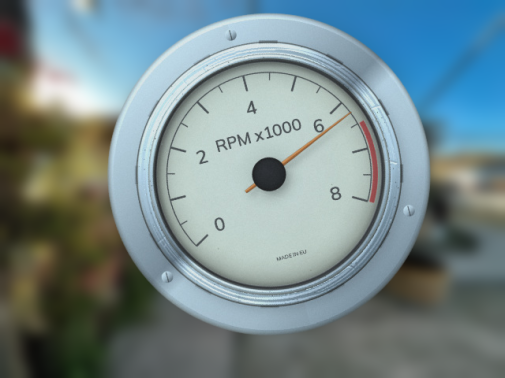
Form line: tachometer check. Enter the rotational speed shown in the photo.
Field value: 6250 rpm
